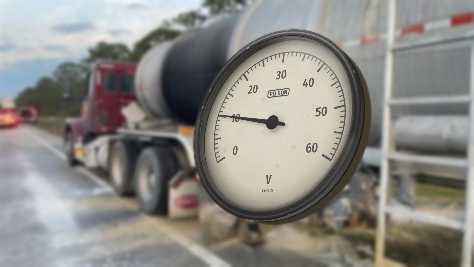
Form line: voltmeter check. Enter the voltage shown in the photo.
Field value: 10 V
